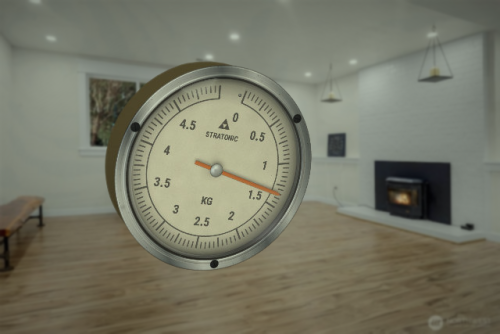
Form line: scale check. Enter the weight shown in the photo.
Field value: 1.35 kg
